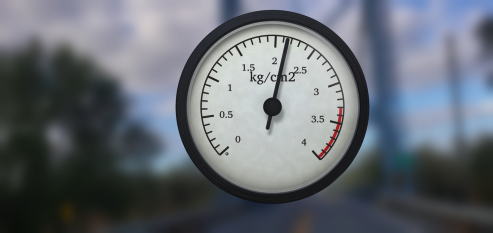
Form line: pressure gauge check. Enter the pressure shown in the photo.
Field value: 2.15 kg/cm²
